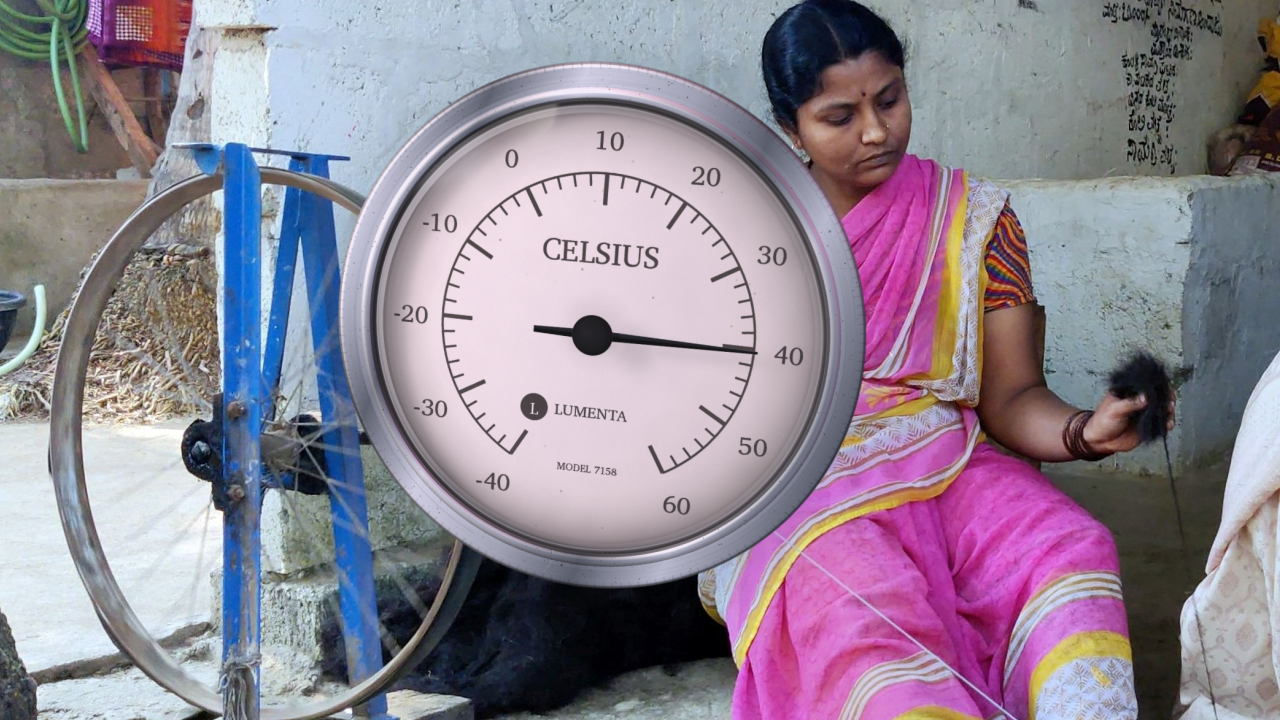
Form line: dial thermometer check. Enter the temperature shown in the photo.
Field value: 40 °C
